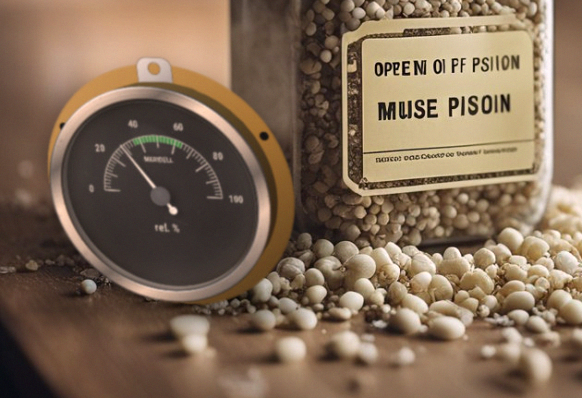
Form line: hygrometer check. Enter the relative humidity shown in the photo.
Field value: 30 %
